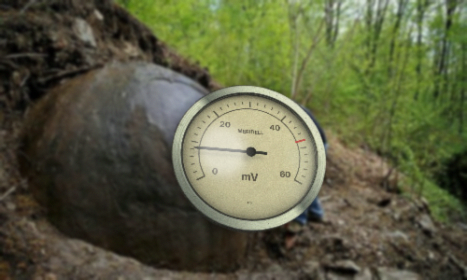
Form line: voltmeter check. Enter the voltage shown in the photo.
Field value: 8 mV
